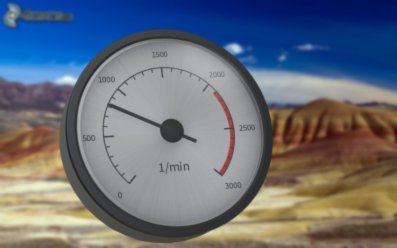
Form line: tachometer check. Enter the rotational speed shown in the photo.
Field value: 800 rpm
